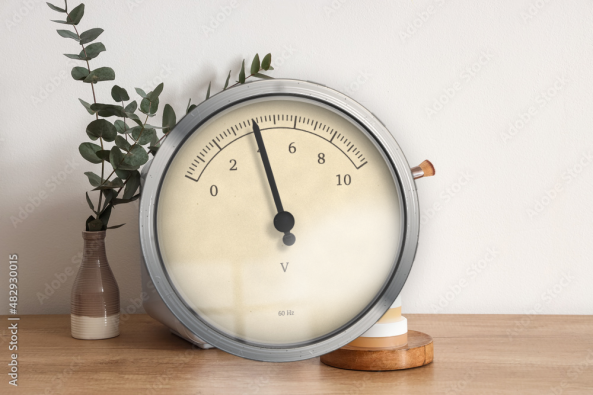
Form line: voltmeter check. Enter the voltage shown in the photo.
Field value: 4 V
